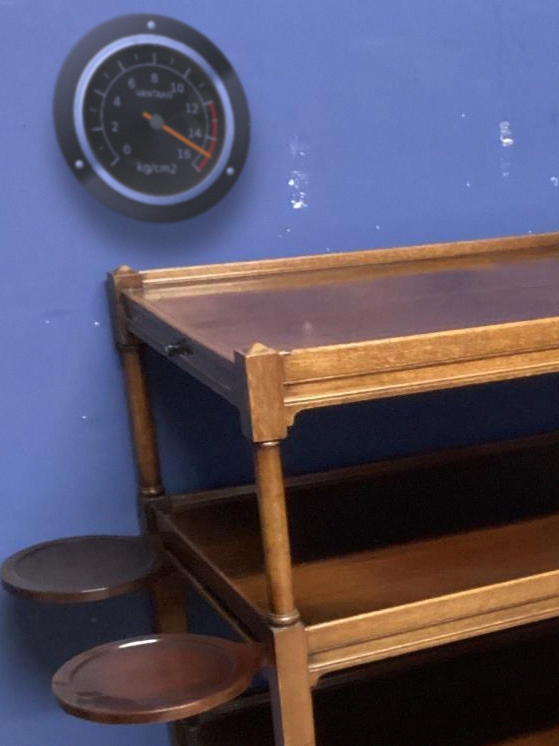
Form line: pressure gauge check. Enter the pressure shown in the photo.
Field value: 15 kg/cm²
